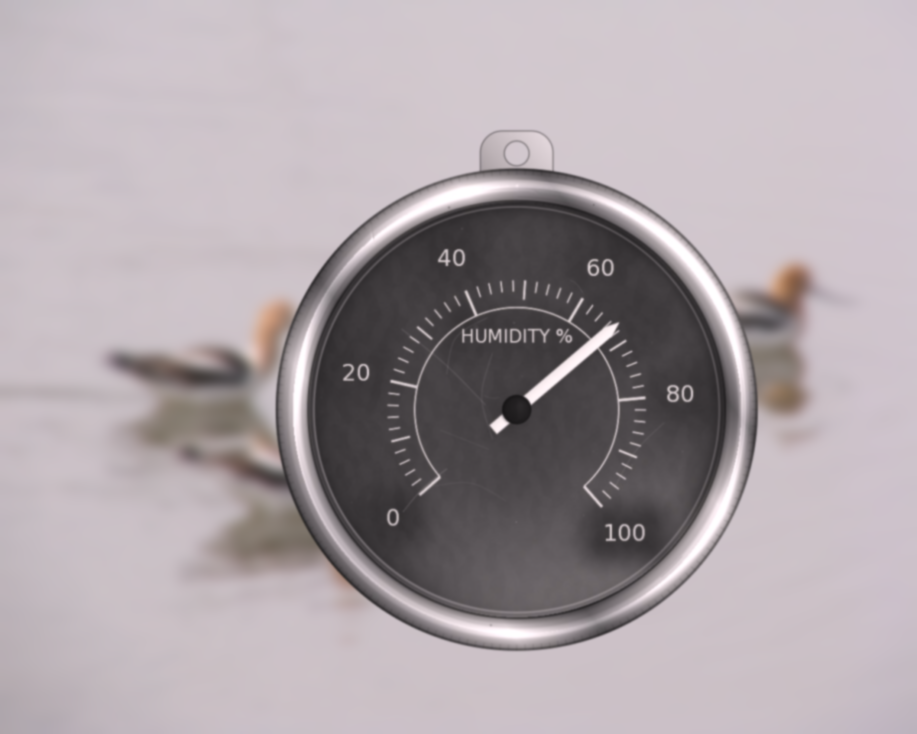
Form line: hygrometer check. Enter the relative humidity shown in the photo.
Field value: 67 %
